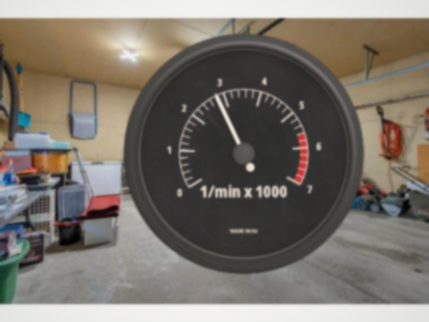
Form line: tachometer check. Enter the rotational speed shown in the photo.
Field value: 2800 rpm
